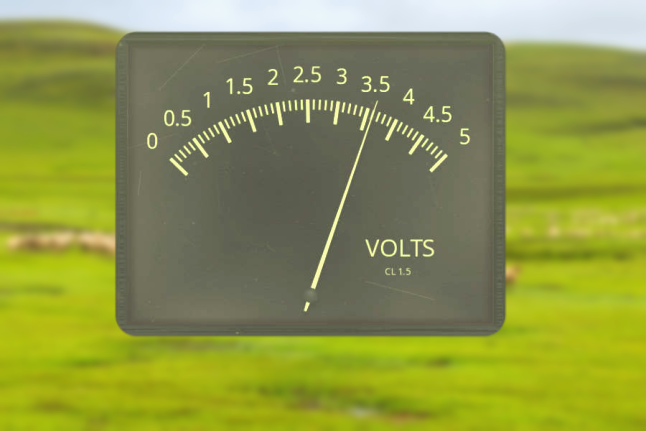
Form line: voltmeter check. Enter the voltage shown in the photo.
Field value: 3.6 V
